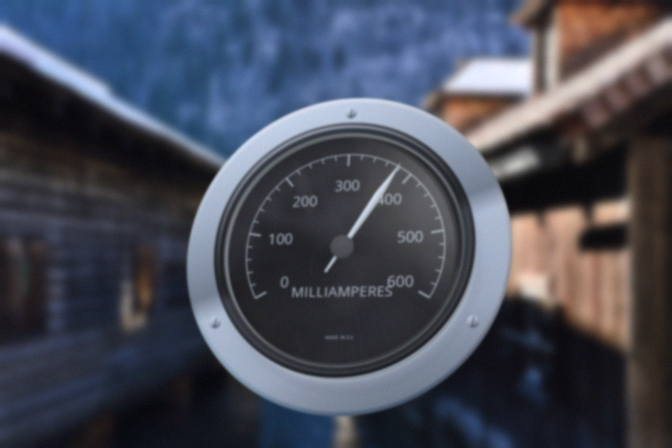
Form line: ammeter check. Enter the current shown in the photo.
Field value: 380 mA
